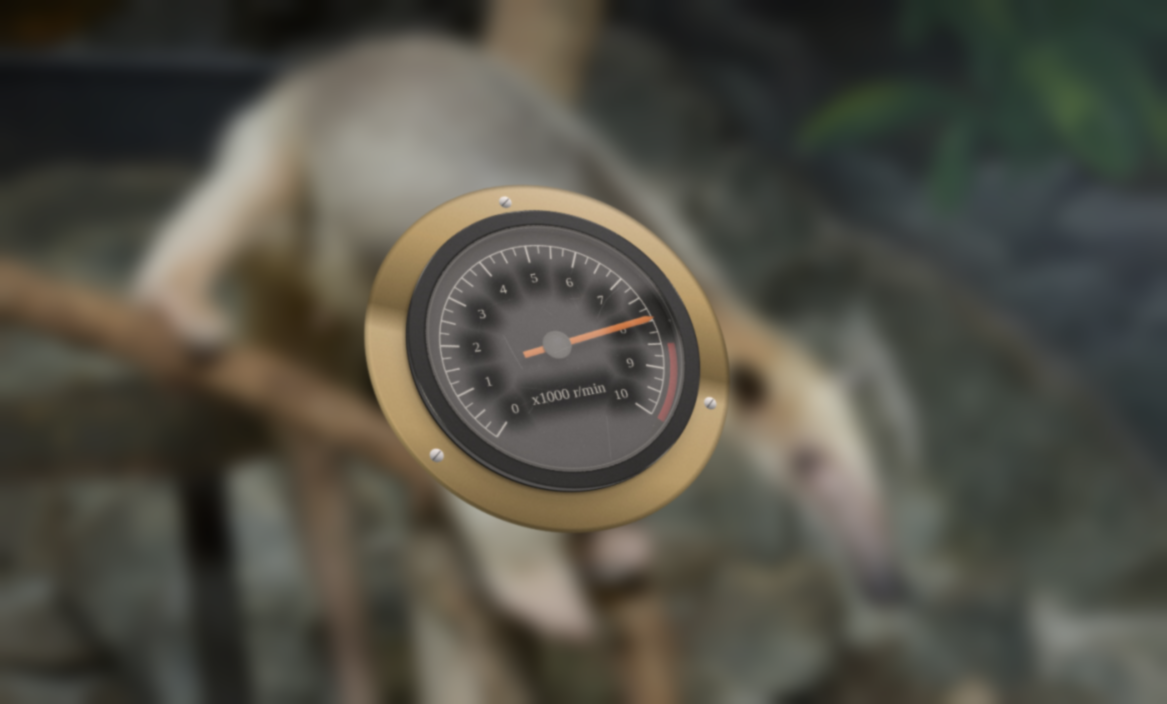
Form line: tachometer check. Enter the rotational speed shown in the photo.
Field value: 8000 rpm
